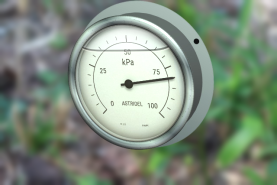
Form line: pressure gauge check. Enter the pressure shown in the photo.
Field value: 80 kPa
